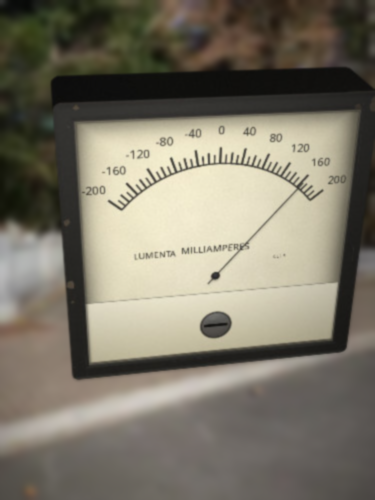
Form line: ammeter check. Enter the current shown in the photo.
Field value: 160 mA
